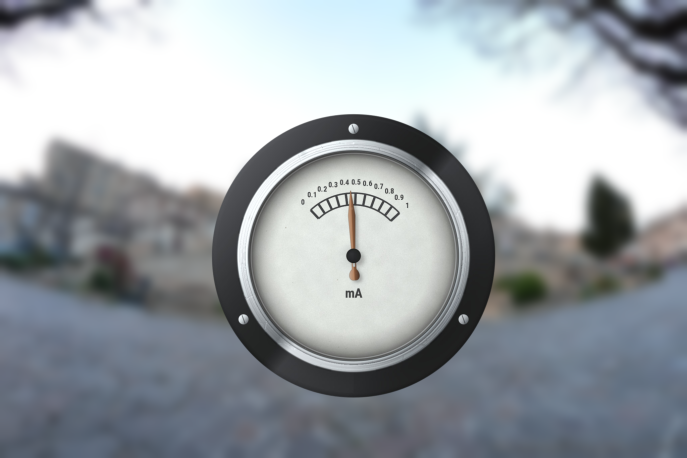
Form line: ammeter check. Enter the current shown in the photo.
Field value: 0.45 mA
